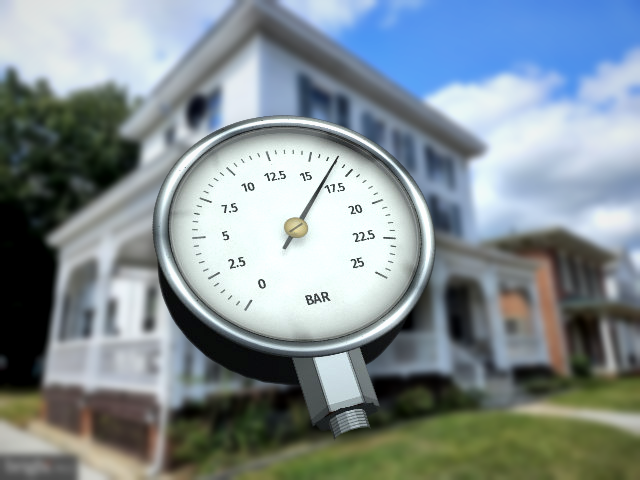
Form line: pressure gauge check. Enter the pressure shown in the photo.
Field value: 16.5 bar
